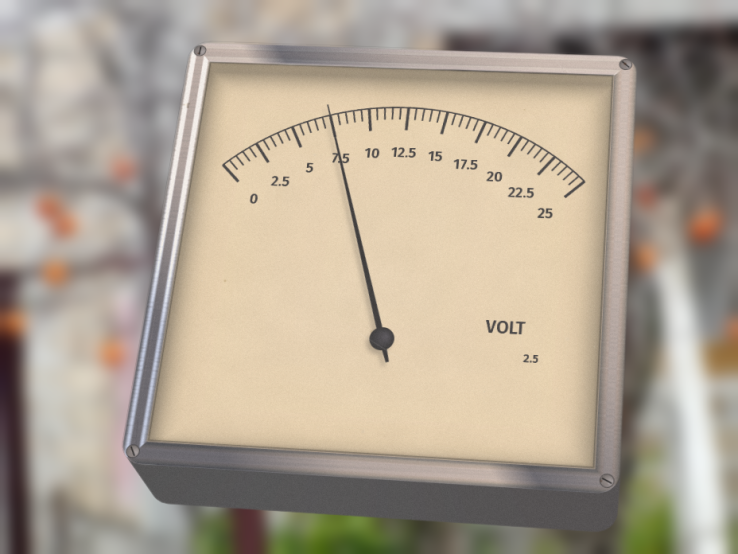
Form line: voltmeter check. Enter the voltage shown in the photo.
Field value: 7.5 V
